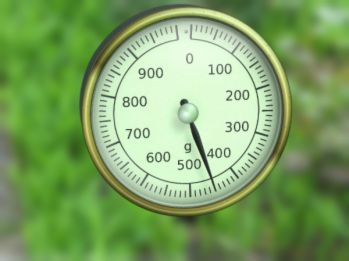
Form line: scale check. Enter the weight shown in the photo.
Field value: 450 g
